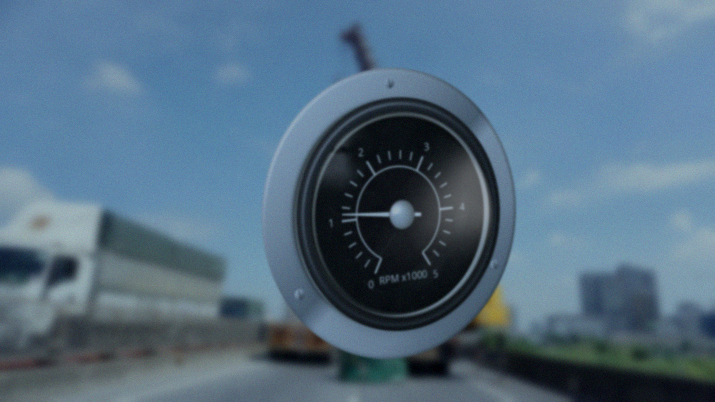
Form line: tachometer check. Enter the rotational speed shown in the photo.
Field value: 1100 rpm
